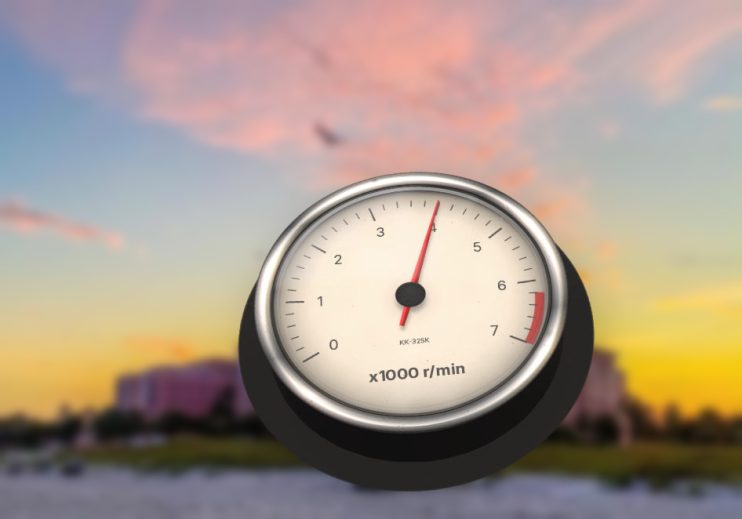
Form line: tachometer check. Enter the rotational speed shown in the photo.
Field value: 4000 rpm
